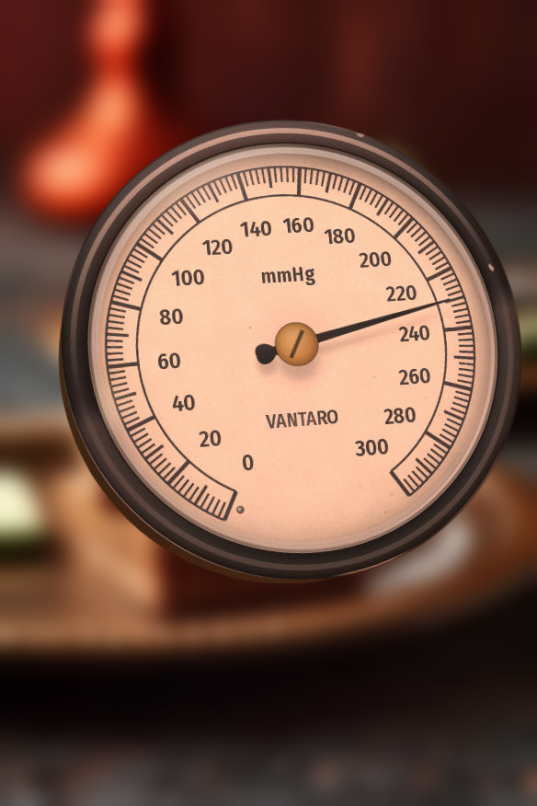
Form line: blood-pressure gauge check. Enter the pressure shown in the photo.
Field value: 230 mmHg
